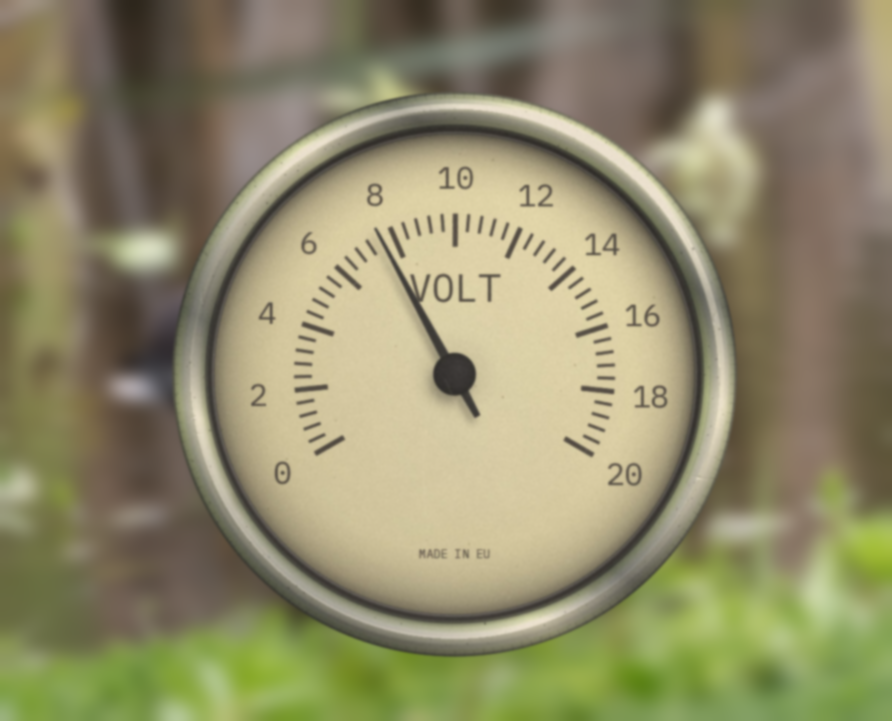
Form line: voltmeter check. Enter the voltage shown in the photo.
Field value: 7.6 V
